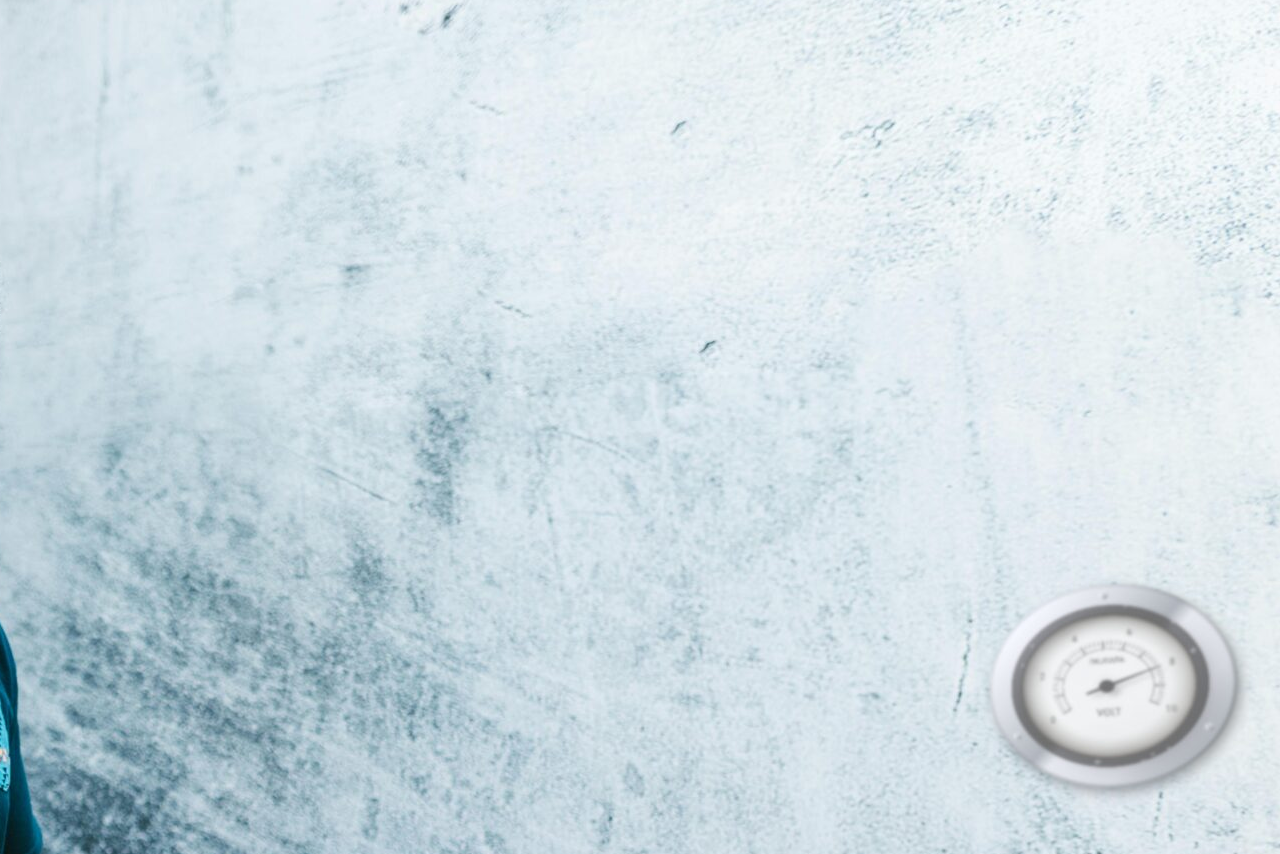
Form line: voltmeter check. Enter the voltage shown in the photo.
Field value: 8 V
